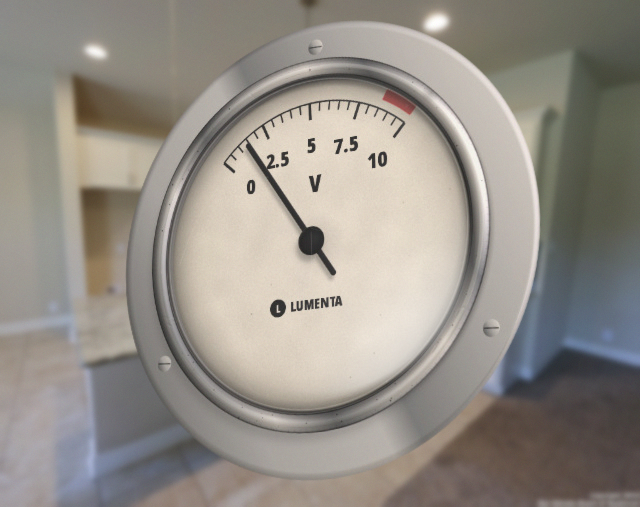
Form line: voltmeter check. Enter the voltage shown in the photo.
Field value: 1.5 V
